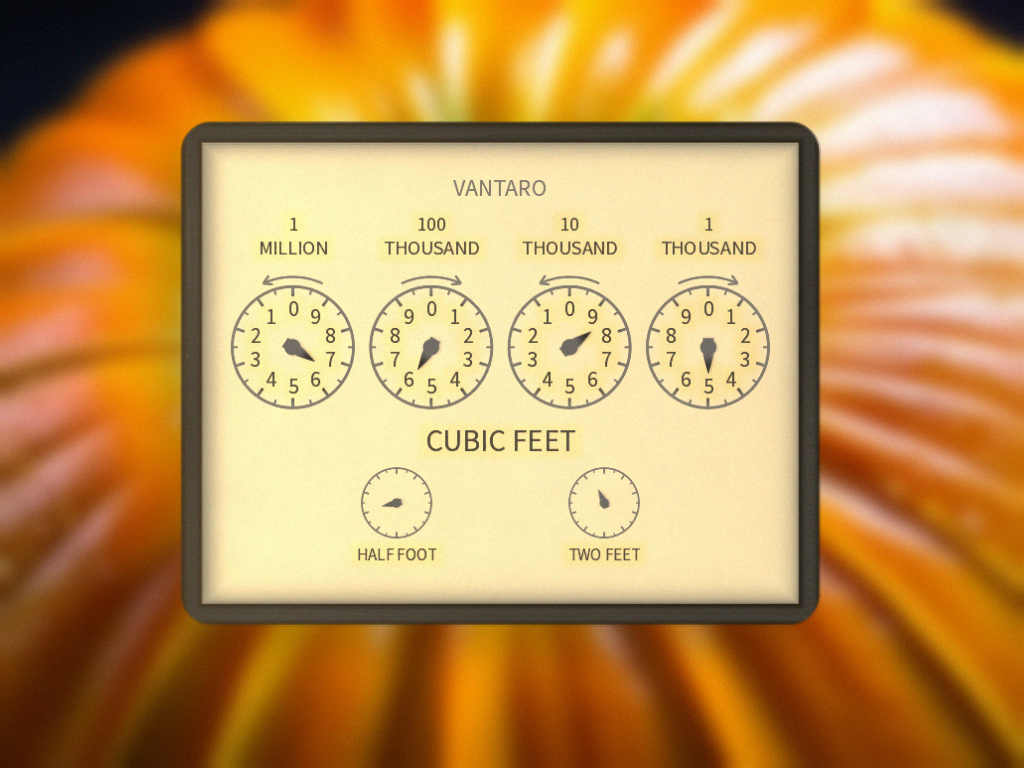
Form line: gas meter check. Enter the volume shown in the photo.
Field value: 658500 ft³
